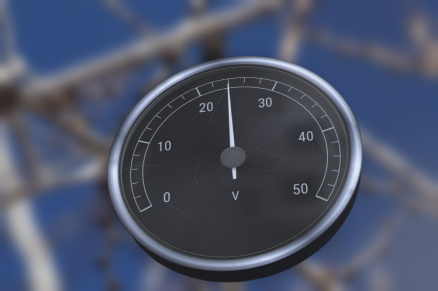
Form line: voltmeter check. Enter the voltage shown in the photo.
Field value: 24 V
